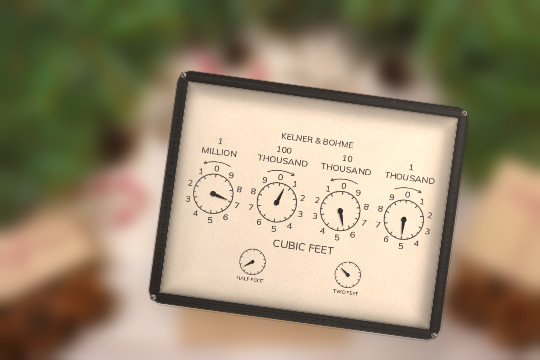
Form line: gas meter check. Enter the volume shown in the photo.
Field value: 705500 ft³
